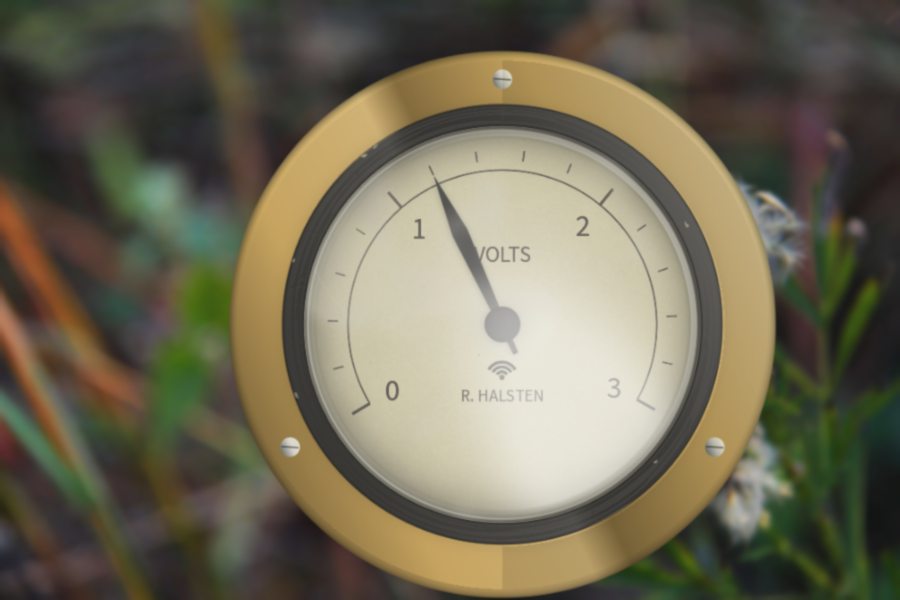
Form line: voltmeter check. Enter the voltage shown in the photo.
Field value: 1.2 V
